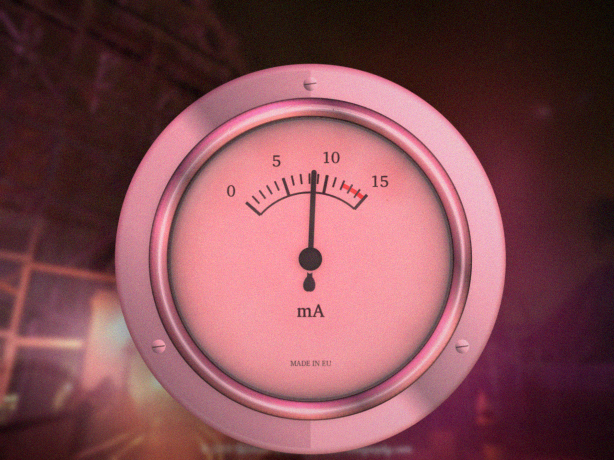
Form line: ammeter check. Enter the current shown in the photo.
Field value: 8.5 mA
